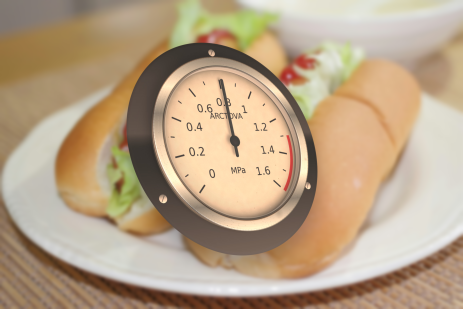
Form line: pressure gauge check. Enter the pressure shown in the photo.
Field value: 0.8 MPa
